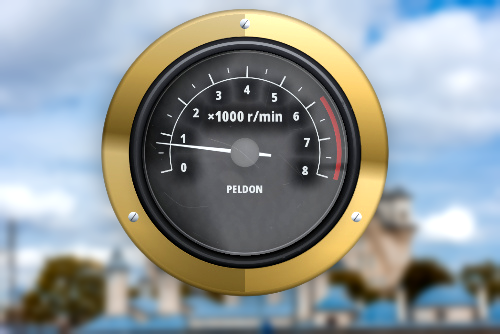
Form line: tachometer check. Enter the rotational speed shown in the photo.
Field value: 750 rpm
